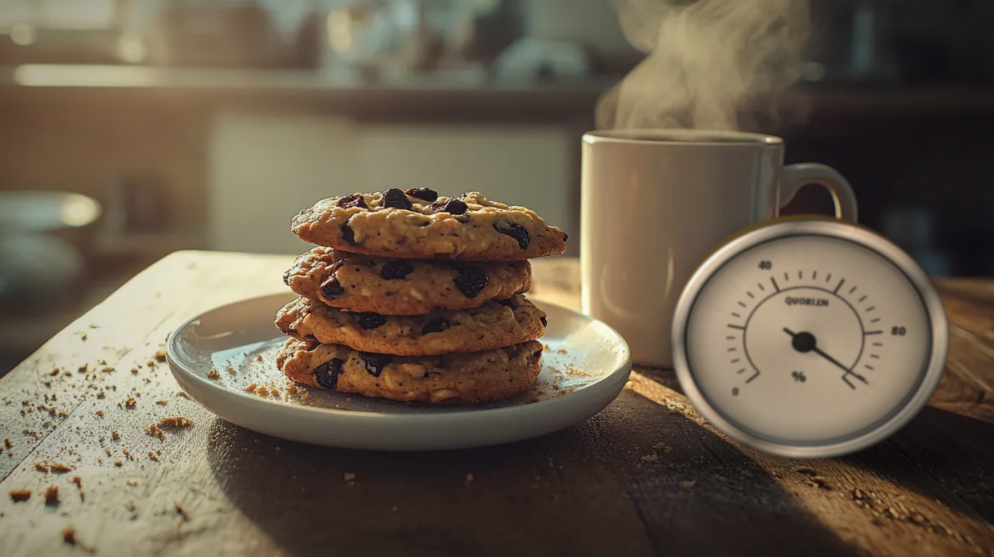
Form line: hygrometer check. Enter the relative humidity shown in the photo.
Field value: 96 %
